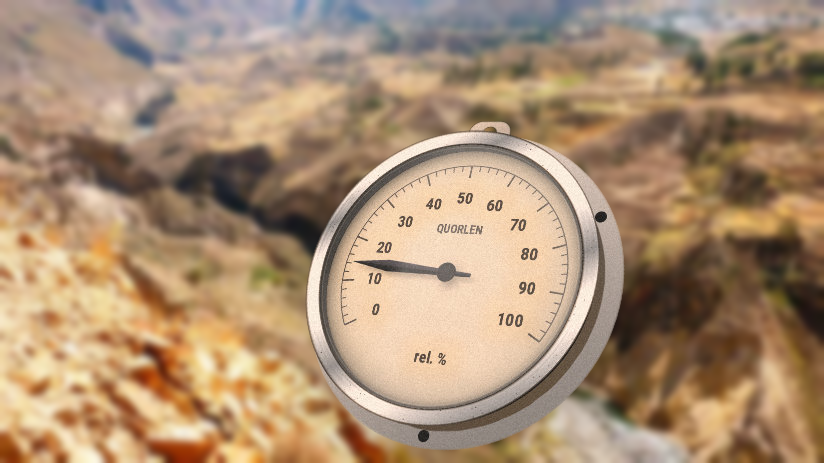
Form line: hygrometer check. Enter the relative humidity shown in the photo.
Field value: 14 %
